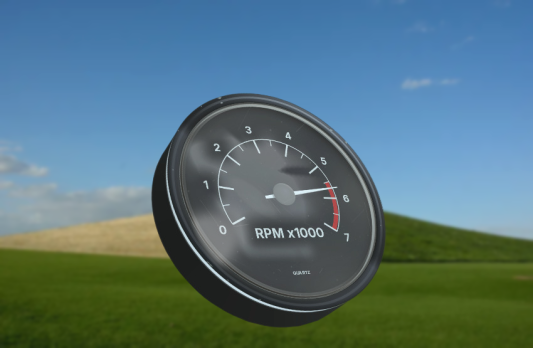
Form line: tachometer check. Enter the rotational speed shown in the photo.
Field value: 5750 rpm
